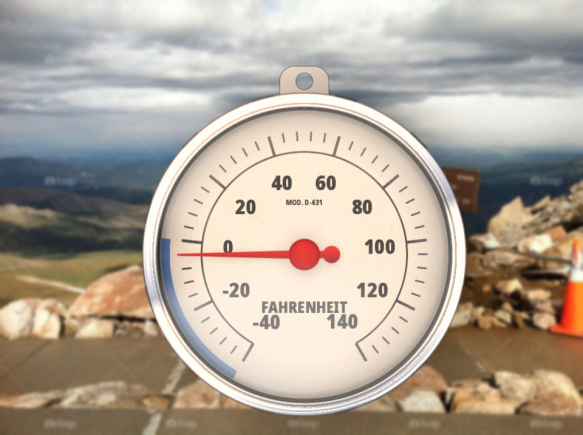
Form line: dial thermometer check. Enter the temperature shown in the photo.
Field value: -4 °F
